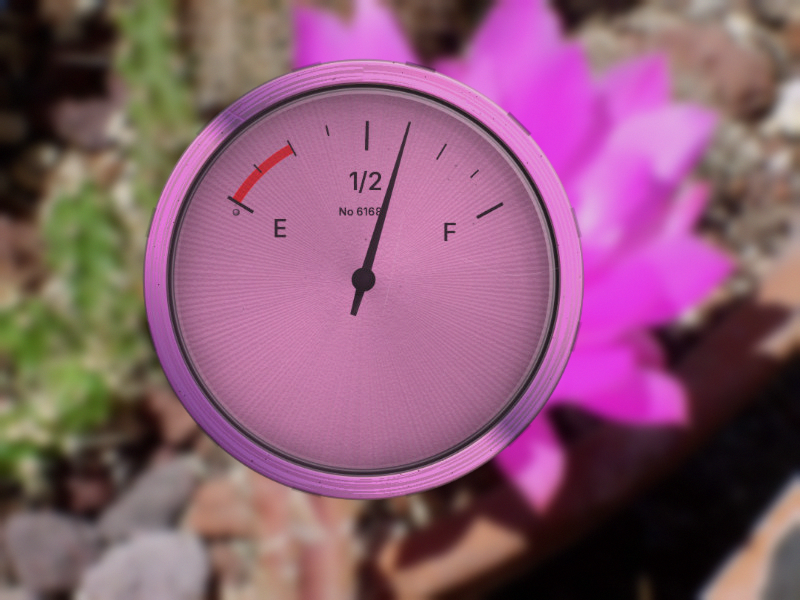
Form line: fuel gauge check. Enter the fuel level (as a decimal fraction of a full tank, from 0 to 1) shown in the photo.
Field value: 0.625
